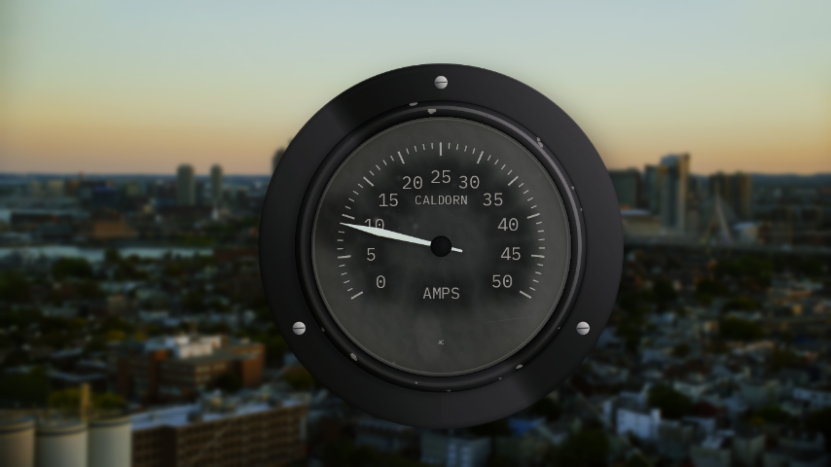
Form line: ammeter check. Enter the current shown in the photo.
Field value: 9 A
